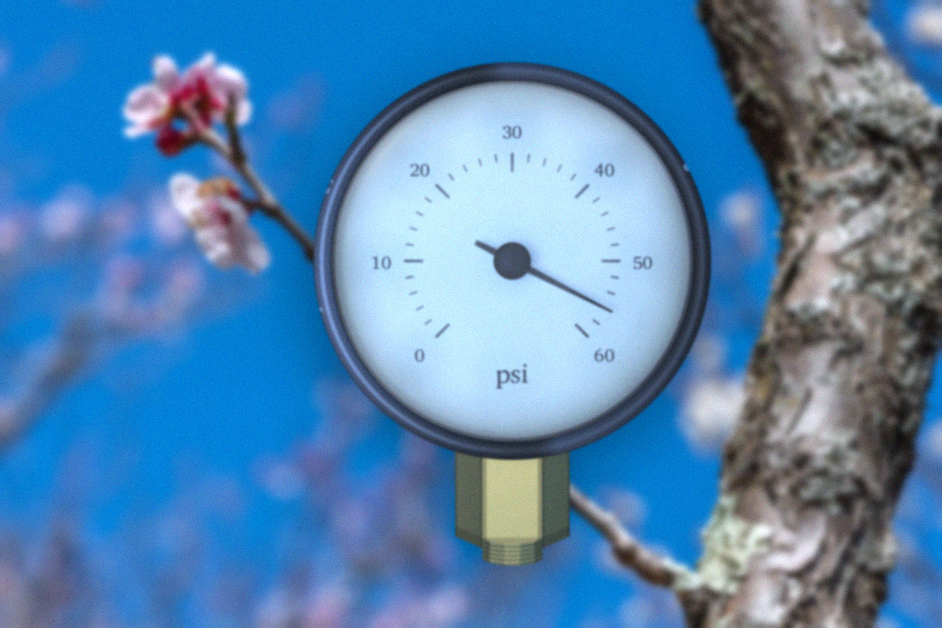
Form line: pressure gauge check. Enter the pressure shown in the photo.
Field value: 56 psi
